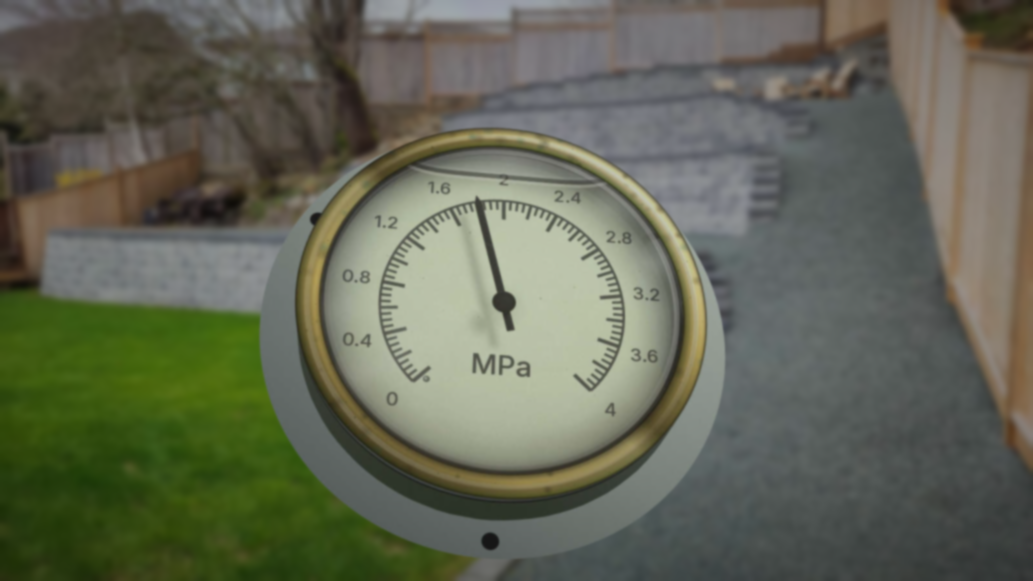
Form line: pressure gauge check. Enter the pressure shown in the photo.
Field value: 1.8 MPa
